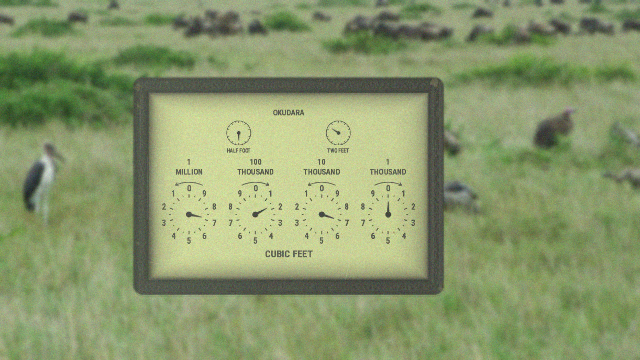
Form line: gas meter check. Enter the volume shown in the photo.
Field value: 717000 ft³
